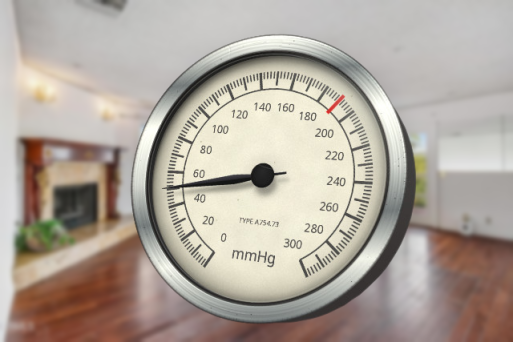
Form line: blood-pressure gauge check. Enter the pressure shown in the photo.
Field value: 50 mmHg
